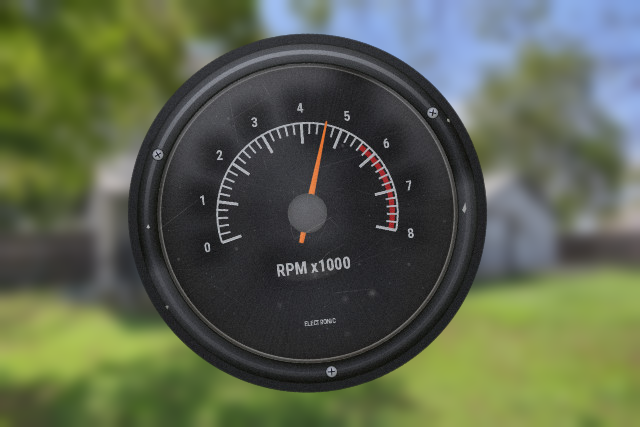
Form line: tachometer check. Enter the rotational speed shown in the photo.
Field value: 4600 rpm
